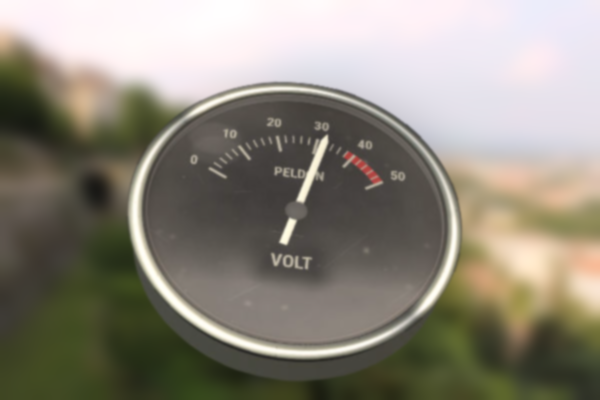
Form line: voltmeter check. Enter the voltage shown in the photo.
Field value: 32 V
